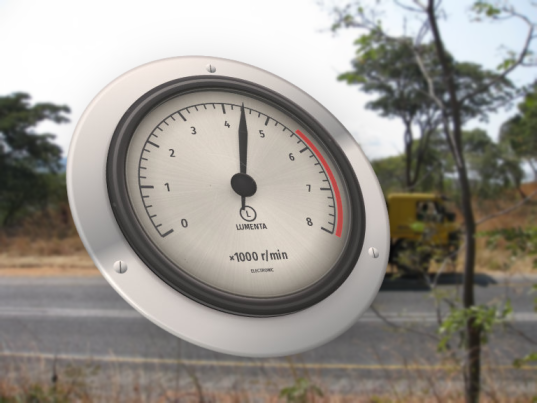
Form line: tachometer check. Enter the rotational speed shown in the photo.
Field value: 4400 rpm
